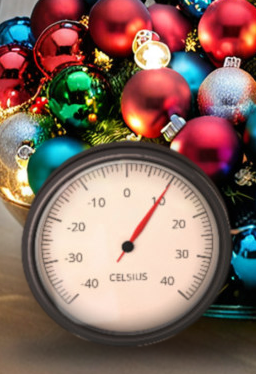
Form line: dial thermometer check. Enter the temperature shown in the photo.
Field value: 10 °C
